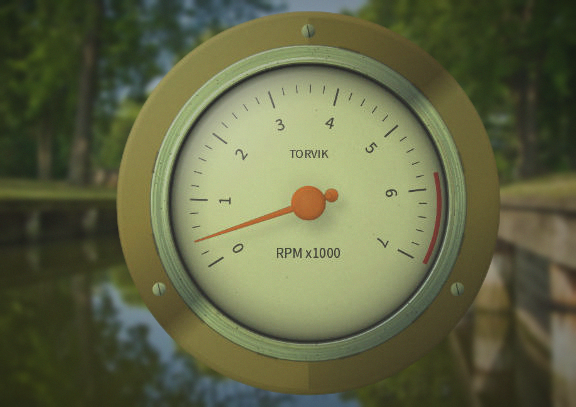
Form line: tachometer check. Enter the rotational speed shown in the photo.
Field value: 400 rpm
